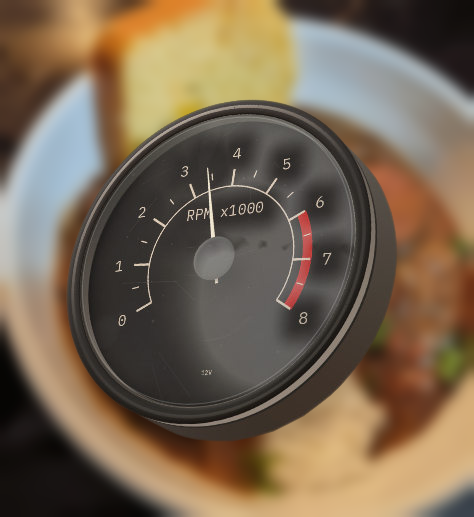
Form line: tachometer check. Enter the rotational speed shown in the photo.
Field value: 3500 rpm
